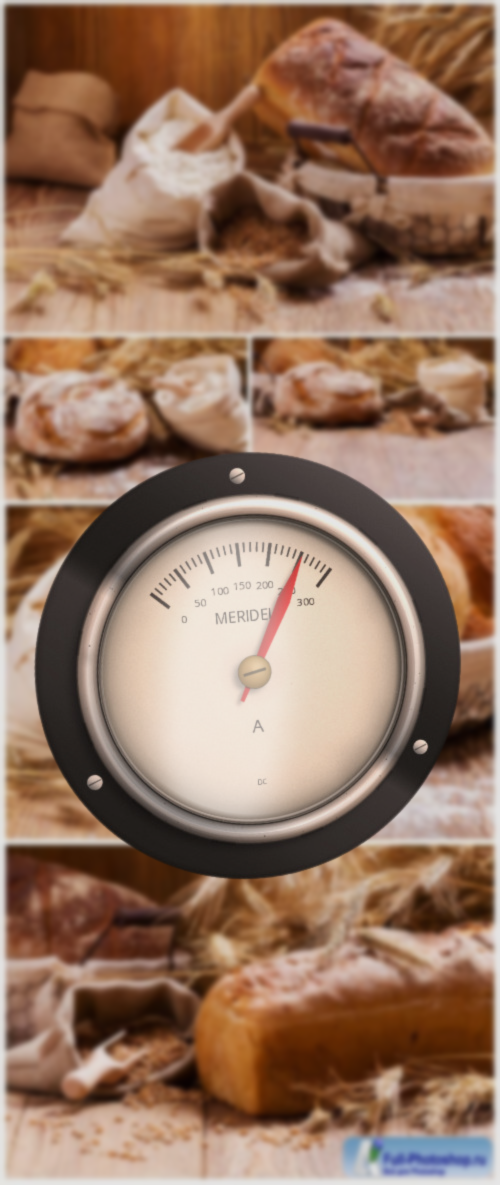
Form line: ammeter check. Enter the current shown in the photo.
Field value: 250 A
